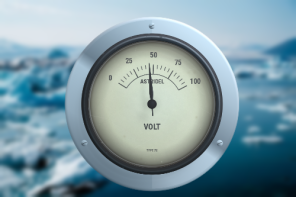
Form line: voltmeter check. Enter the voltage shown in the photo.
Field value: 45 V
